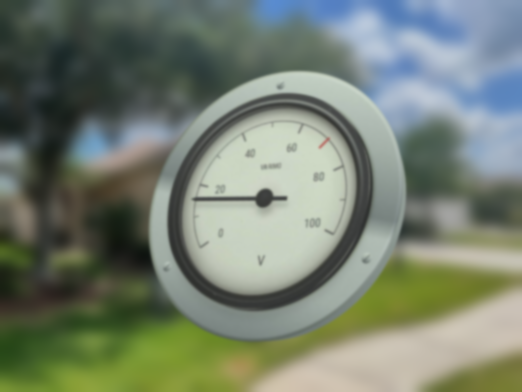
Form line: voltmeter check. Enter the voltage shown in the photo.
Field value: 15 V
